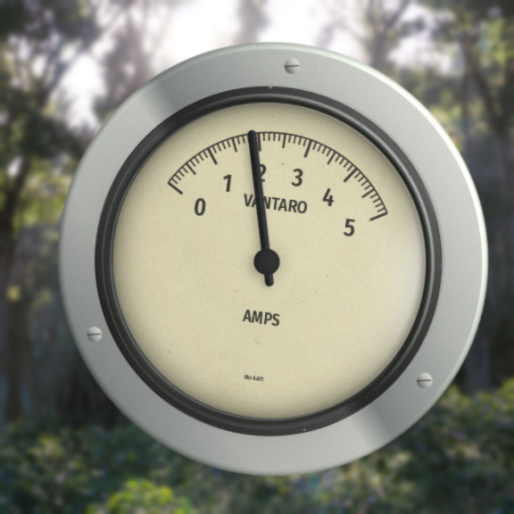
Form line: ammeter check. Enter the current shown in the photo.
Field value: 1.9 A
